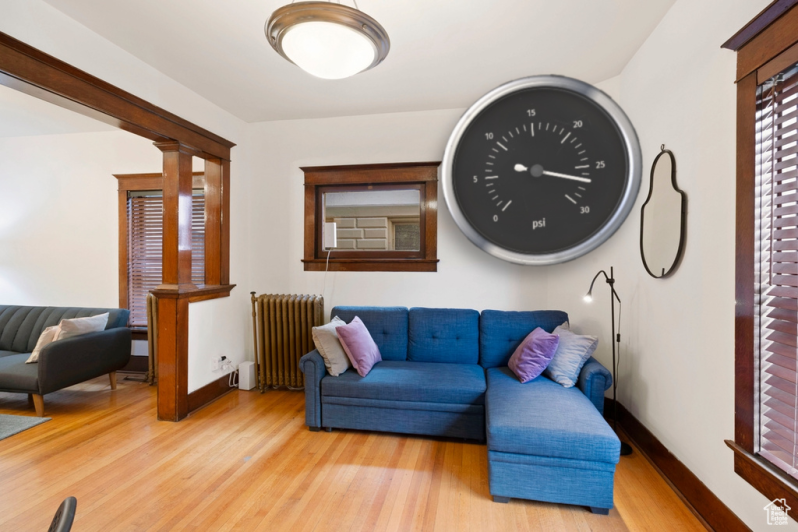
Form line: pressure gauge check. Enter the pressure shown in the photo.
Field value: 27 psi
